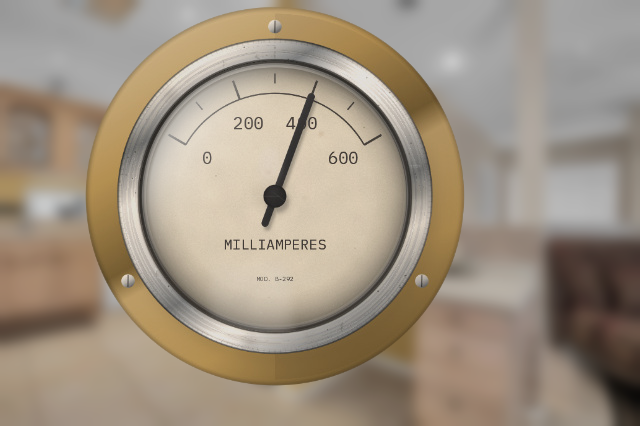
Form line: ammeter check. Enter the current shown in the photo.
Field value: 400 mA
